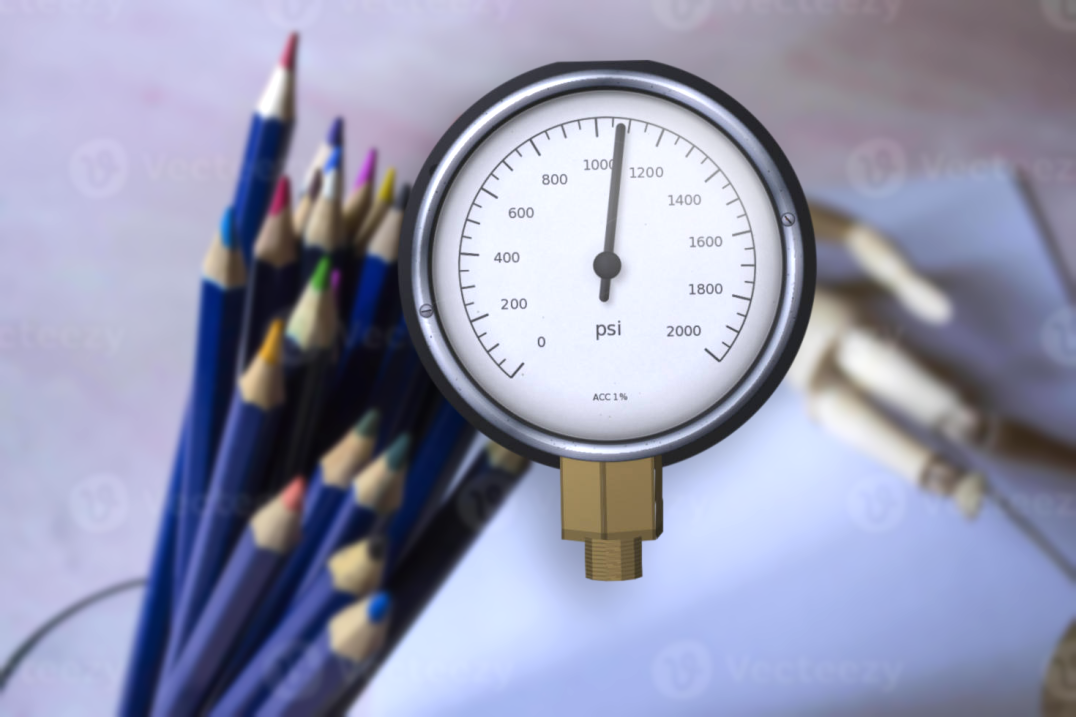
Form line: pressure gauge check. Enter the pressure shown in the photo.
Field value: 1075 psi
